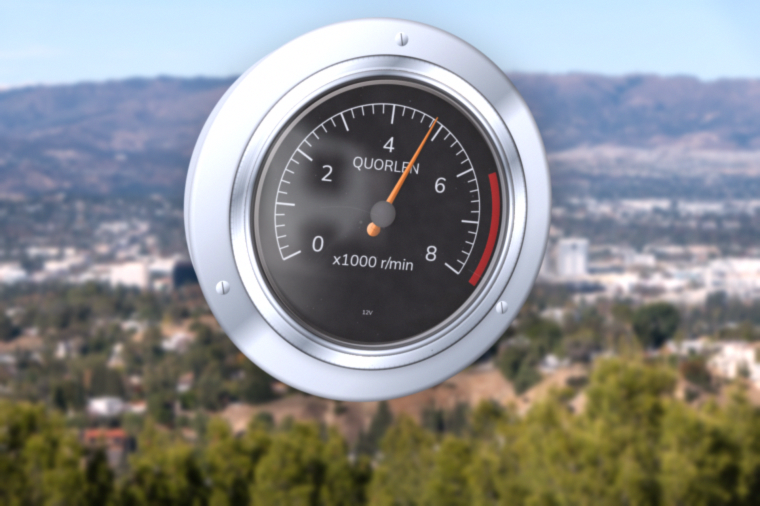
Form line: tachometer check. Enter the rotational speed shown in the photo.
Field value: 4800 rpm
